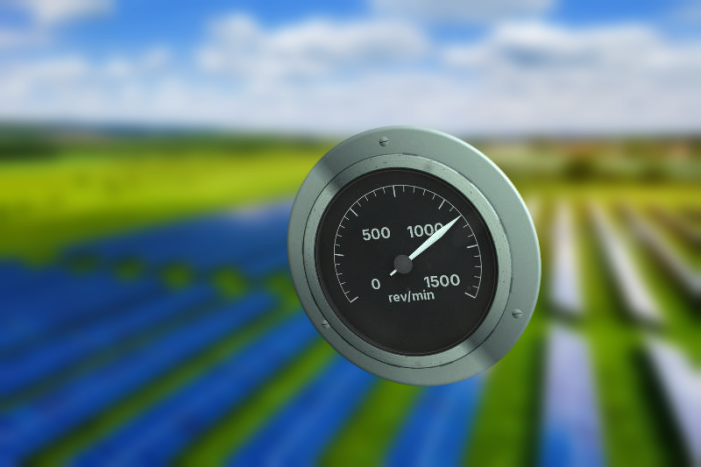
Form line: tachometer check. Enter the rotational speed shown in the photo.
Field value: 1100 rpm
